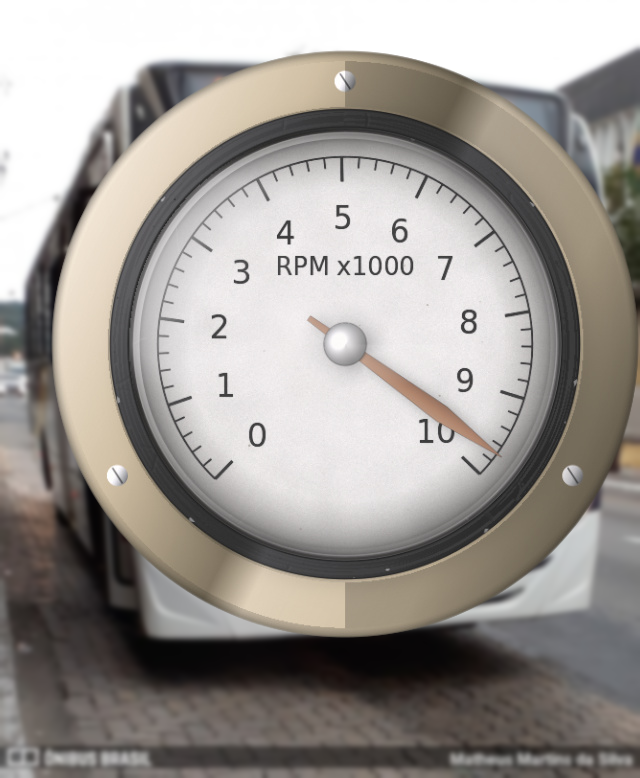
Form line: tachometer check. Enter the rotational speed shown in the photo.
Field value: 9700 rpm
